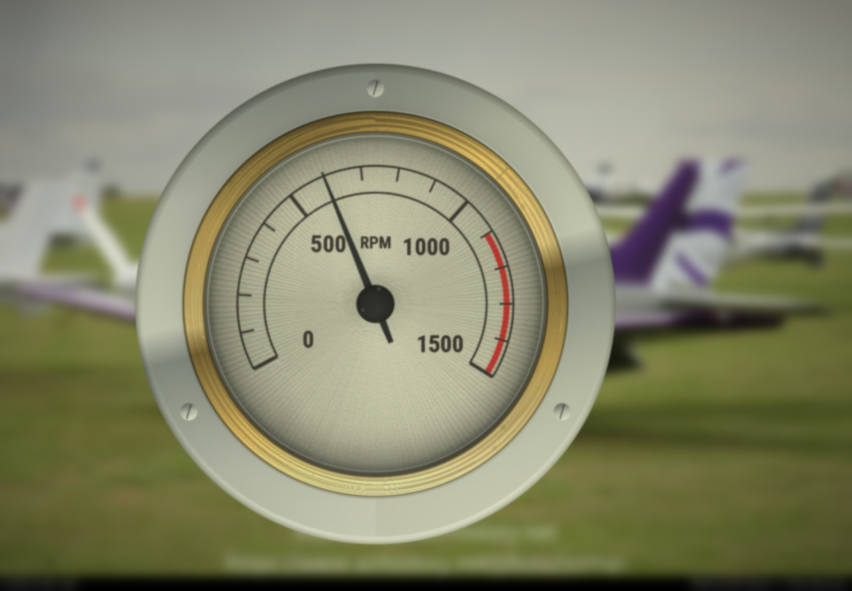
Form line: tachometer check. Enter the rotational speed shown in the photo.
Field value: 600 rpm
